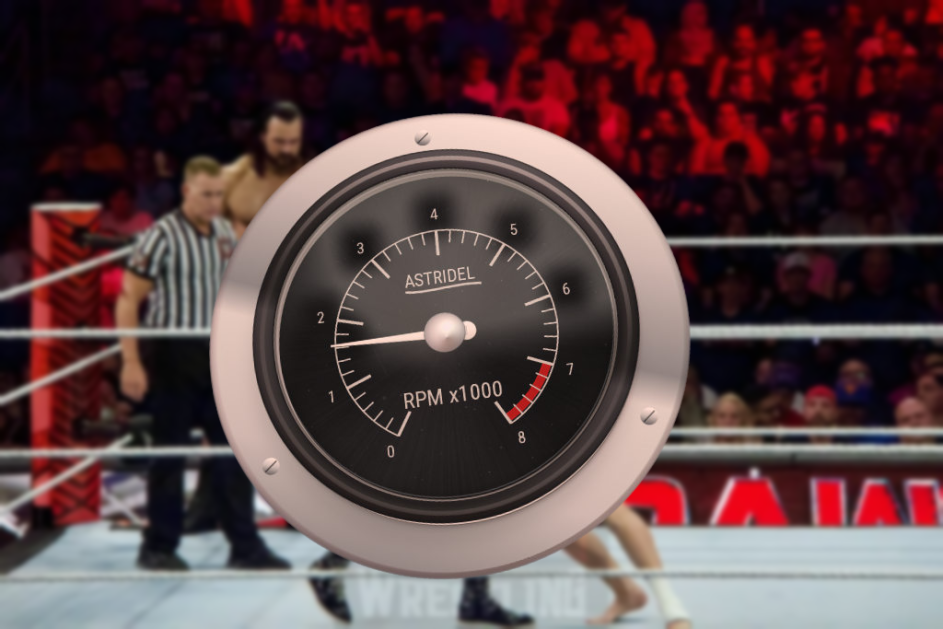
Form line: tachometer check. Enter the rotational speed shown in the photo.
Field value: 1600 rpm
